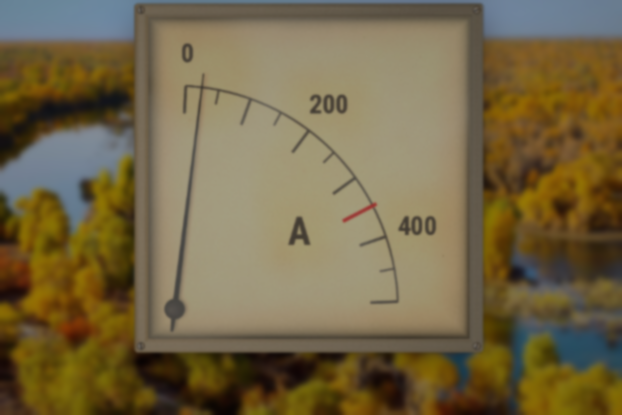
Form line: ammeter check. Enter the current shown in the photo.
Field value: 25 A
